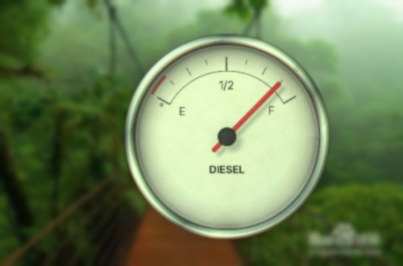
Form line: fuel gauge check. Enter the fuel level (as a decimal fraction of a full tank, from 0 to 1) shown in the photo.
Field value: 0.875
